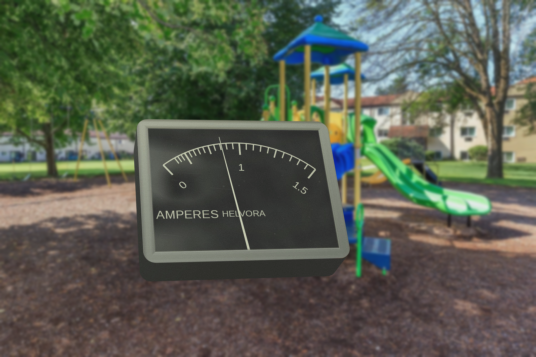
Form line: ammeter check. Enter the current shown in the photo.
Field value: 0.85 A
